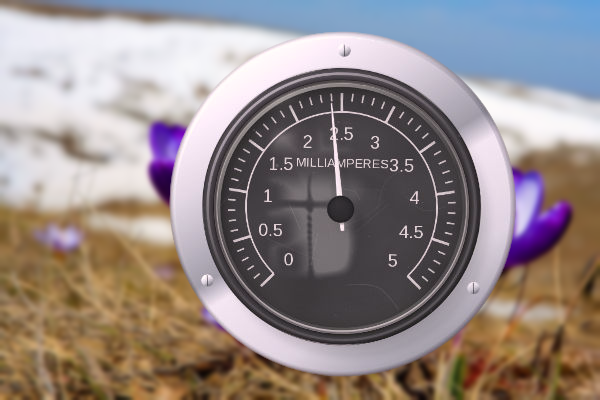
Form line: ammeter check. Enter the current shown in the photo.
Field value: 2.4 mA
